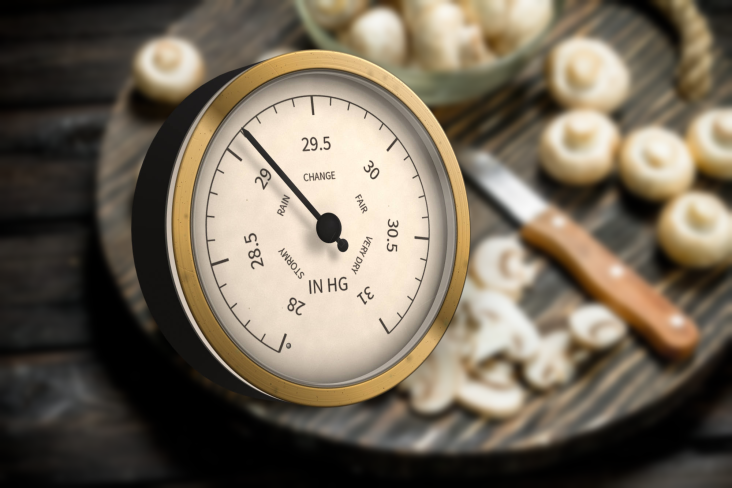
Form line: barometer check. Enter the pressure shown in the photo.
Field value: 29.1 inHg
